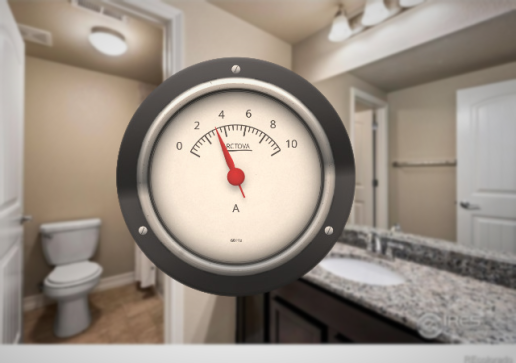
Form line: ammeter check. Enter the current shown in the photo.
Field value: 3.2 A
